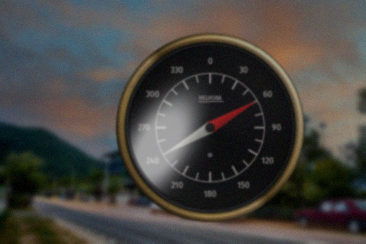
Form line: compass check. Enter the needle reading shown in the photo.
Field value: 60 °
